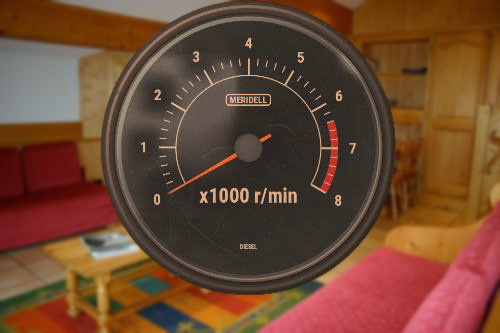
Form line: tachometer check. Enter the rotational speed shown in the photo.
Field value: 0 rpm
